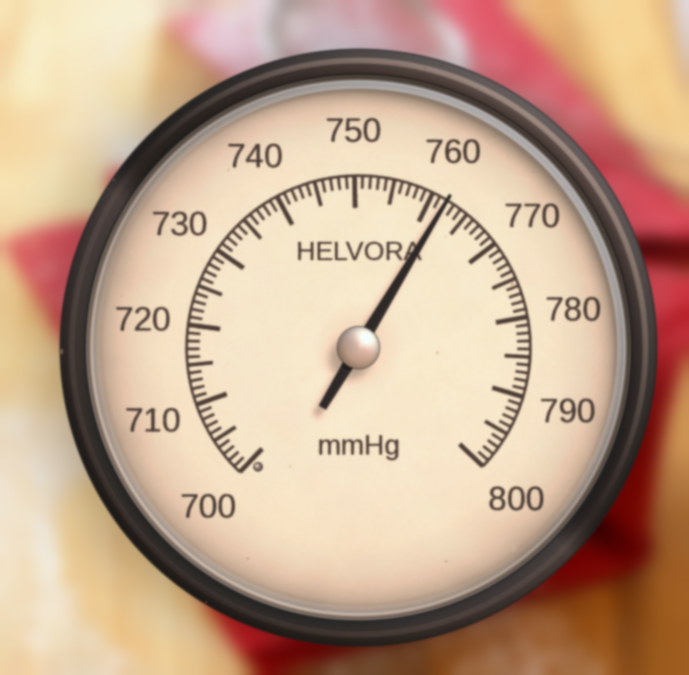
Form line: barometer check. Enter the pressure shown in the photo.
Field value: 762 mmHg
